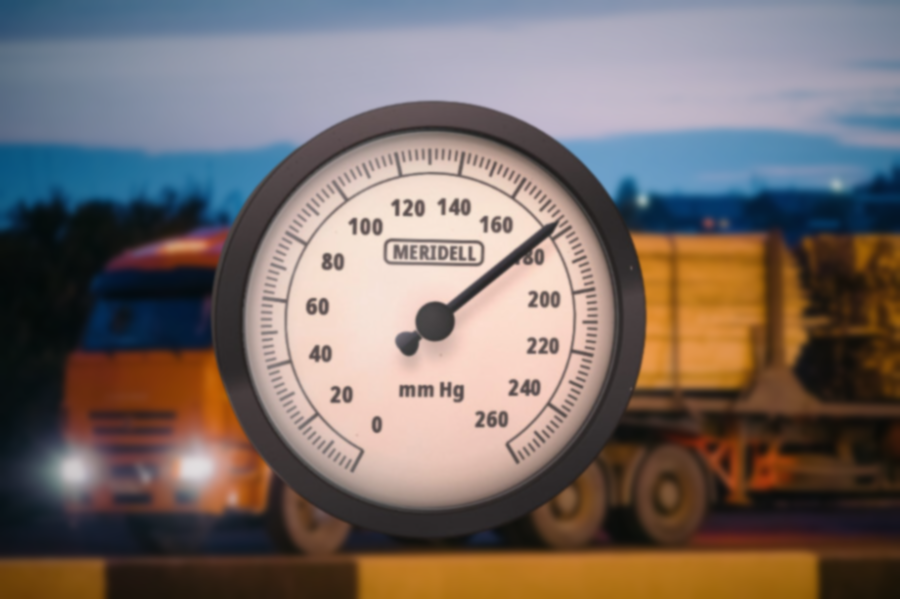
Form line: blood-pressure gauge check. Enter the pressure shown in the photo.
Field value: 176 mmHg
